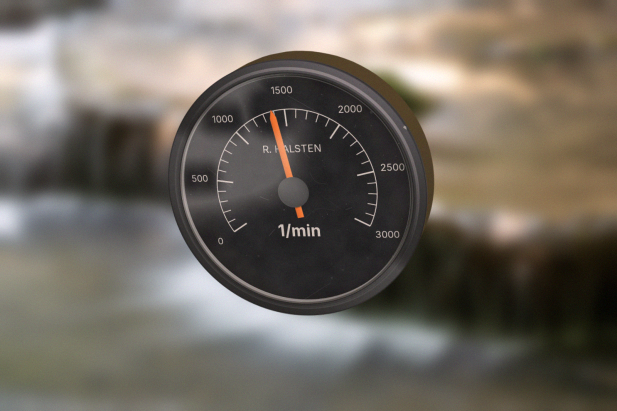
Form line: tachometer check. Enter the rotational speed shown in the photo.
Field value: 1400 rpm
